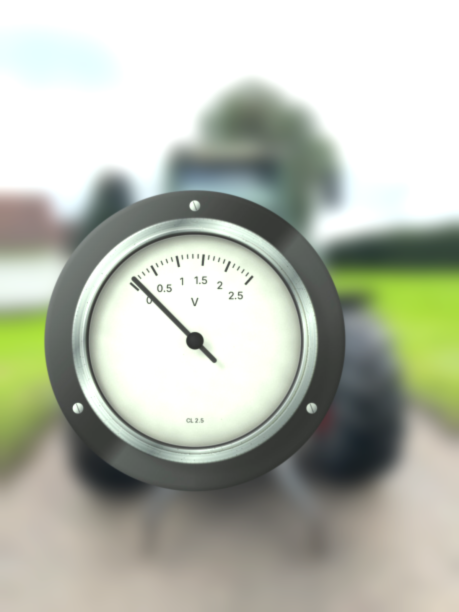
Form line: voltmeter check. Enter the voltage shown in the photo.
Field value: 0.1 V
